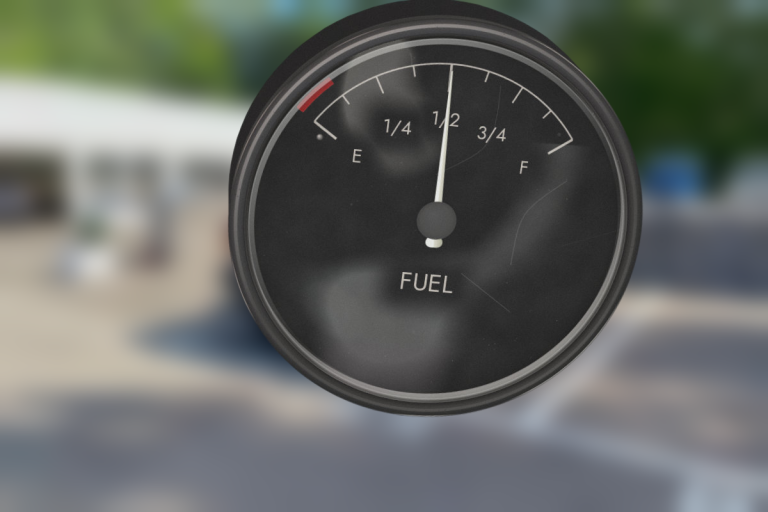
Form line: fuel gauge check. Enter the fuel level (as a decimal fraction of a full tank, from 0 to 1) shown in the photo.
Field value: 0.5
